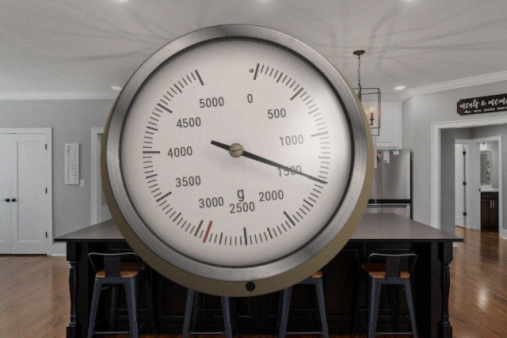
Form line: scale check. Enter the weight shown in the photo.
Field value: 1500 g
